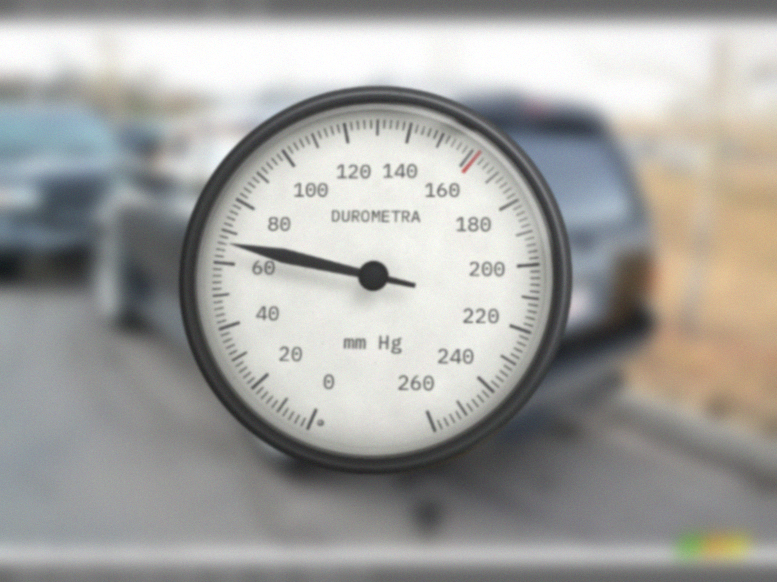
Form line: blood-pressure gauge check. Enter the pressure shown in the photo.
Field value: 66 mmHg
